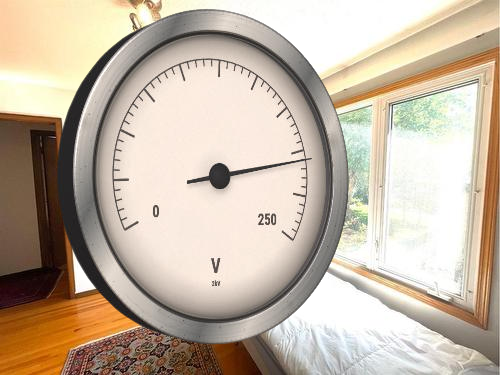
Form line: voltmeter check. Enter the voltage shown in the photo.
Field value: 205 V
